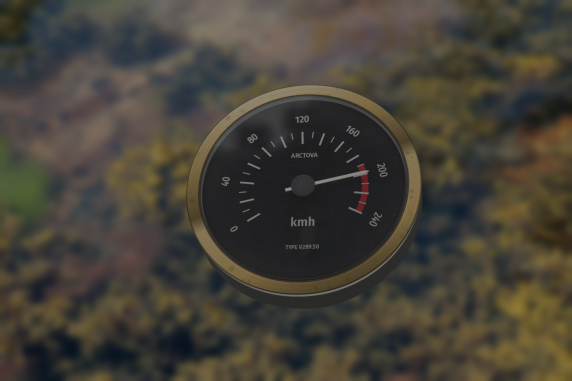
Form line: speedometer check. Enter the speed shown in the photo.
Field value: 200 km/h
